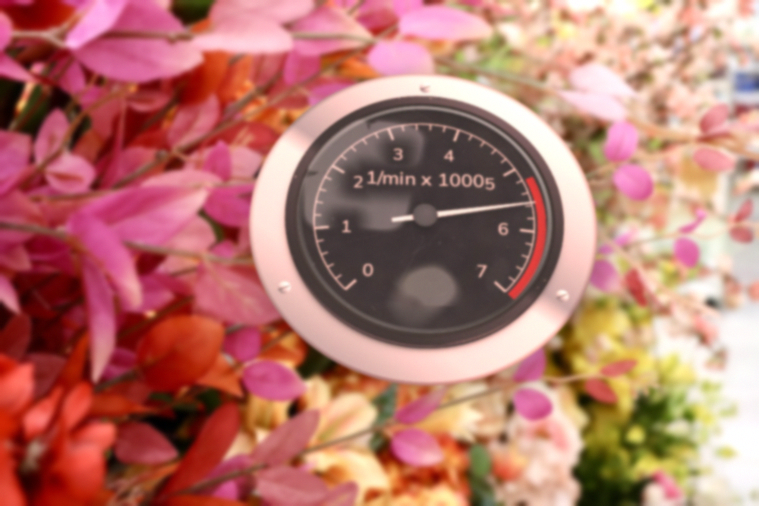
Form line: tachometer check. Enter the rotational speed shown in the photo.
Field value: 5600 rpm
